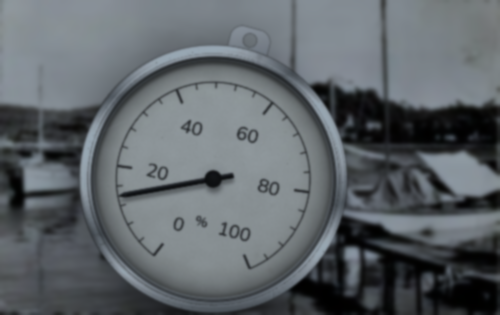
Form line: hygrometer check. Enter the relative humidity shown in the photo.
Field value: 14 %
